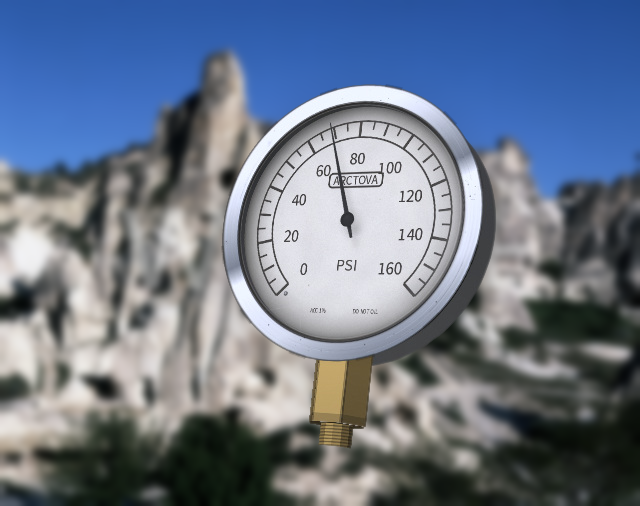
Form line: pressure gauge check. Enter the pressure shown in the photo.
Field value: 70 psi
